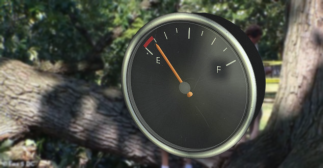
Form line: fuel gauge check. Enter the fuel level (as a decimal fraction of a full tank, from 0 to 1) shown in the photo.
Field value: 0.125
